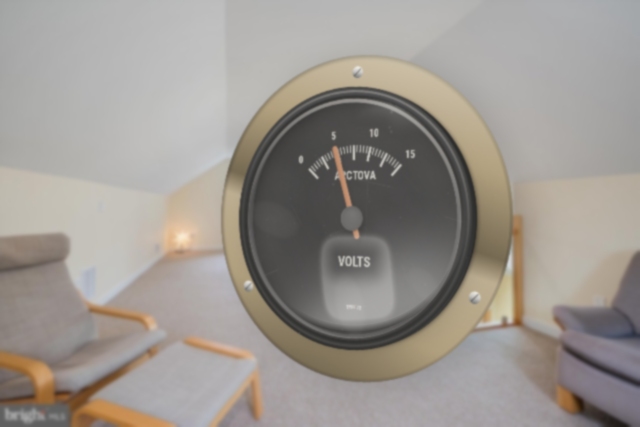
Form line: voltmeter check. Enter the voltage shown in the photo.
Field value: 5 V
